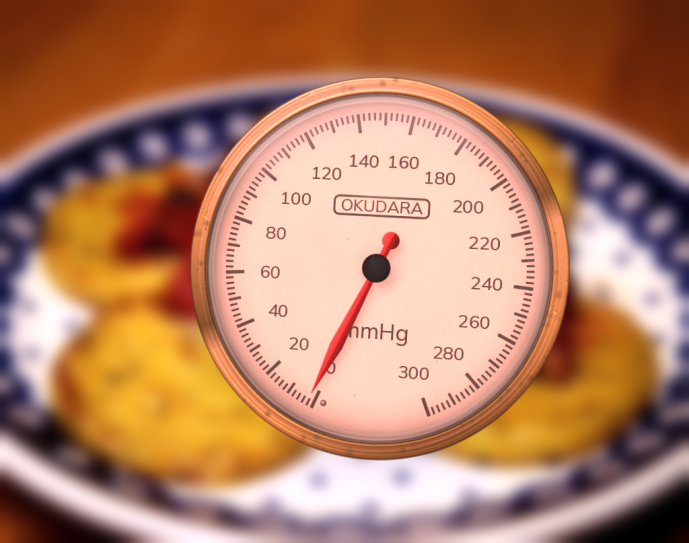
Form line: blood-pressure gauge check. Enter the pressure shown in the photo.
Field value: 2 mmHg
